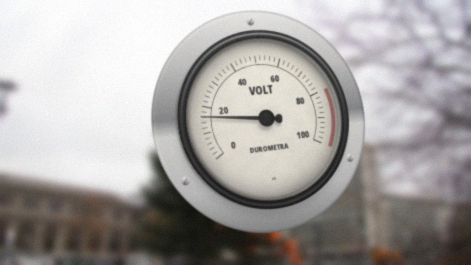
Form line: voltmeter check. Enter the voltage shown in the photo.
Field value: 16 V
